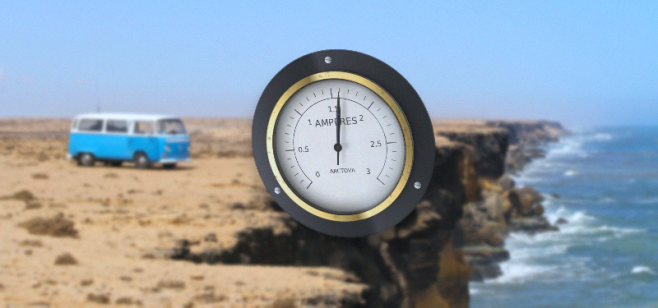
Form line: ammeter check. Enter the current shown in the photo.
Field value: 1.6 A
